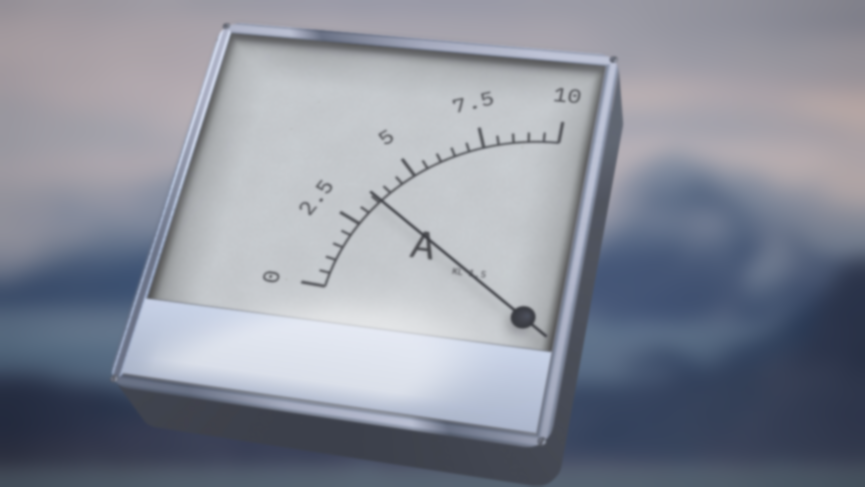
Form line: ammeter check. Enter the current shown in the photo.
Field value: 3.5 A
